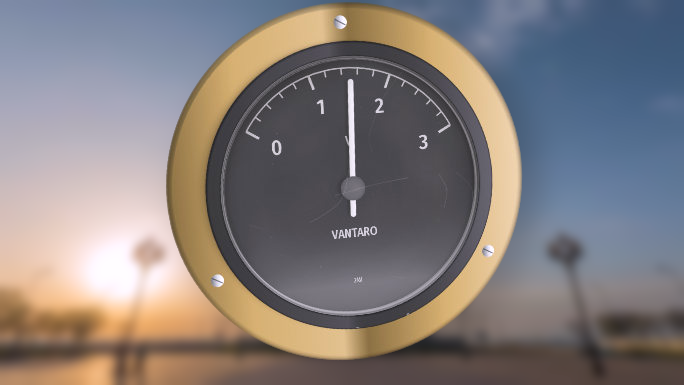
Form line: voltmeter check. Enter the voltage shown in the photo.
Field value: 1.5 V
